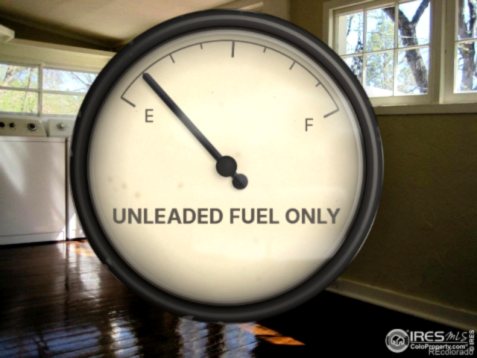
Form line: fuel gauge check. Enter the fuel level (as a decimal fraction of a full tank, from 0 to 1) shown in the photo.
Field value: 0.125
